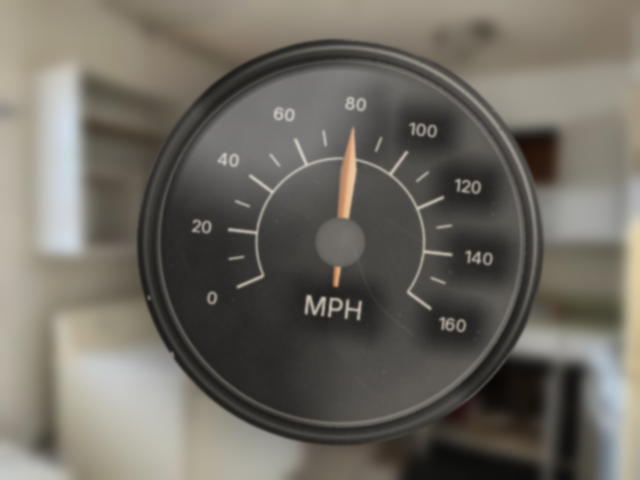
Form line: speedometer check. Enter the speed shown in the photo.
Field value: 80 mph
